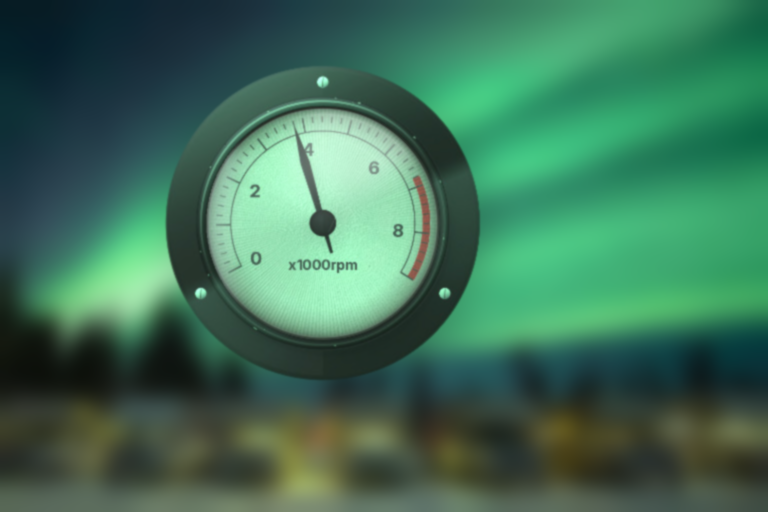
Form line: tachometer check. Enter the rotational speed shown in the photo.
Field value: 3800 rpm
